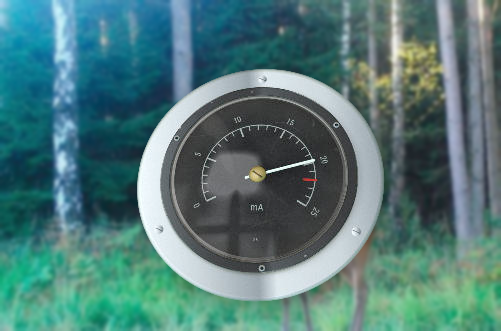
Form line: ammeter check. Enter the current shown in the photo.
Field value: 20 mA
